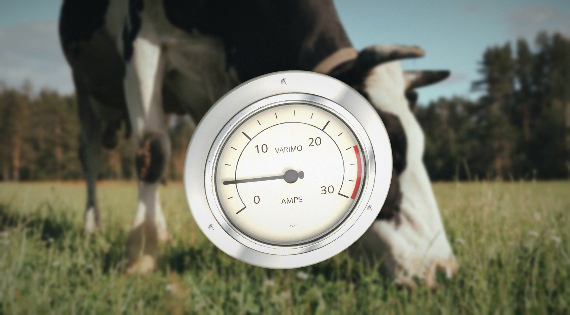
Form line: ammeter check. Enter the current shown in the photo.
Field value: 4 A
